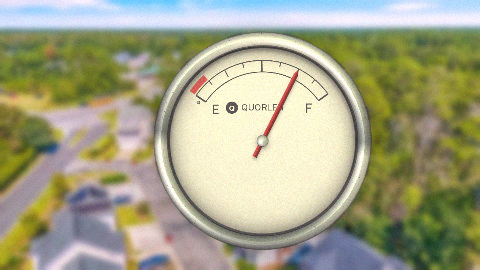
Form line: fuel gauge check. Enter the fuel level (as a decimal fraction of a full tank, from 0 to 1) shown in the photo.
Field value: 0.75
